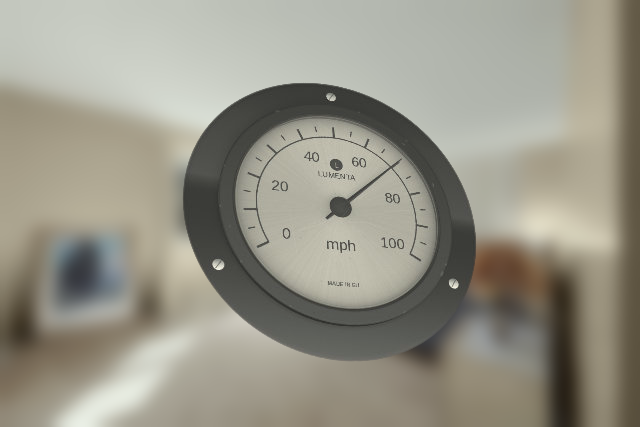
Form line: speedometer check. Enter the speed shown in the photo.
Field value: 70 mph
